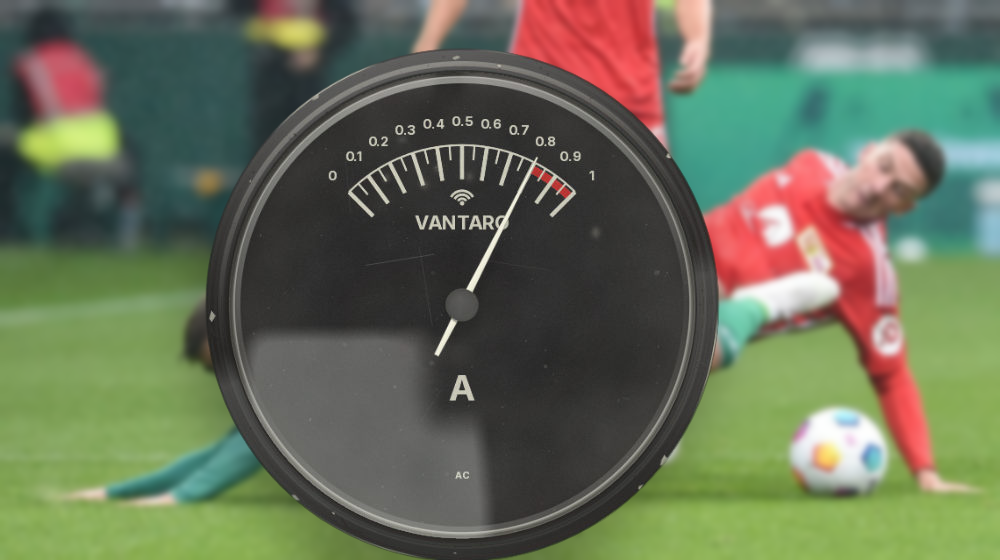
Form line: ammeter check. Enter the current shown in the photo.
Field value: 0.8 A
